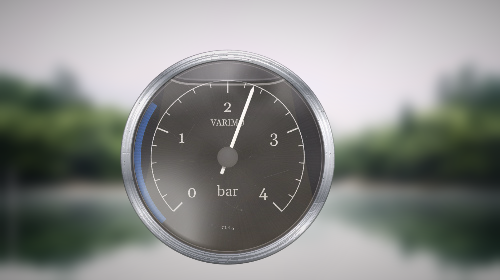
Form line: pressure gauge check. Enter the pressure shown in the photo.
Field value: 2.3 bar
